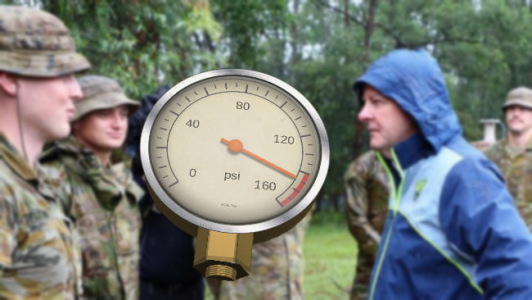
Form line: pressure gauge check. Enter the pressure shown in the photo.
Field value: 145 psi
